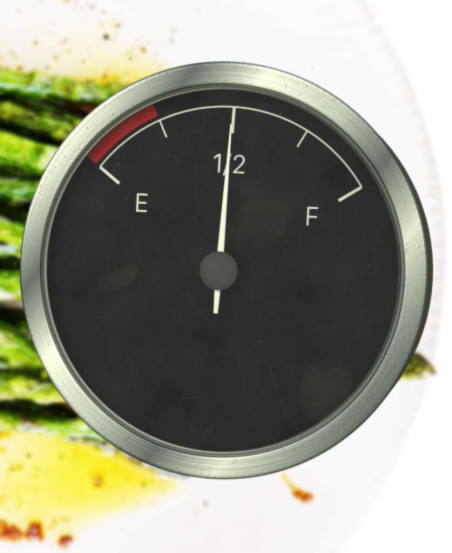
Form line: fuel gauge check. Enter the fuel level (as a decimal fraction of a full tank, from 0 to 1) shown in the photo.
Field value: 0.5
